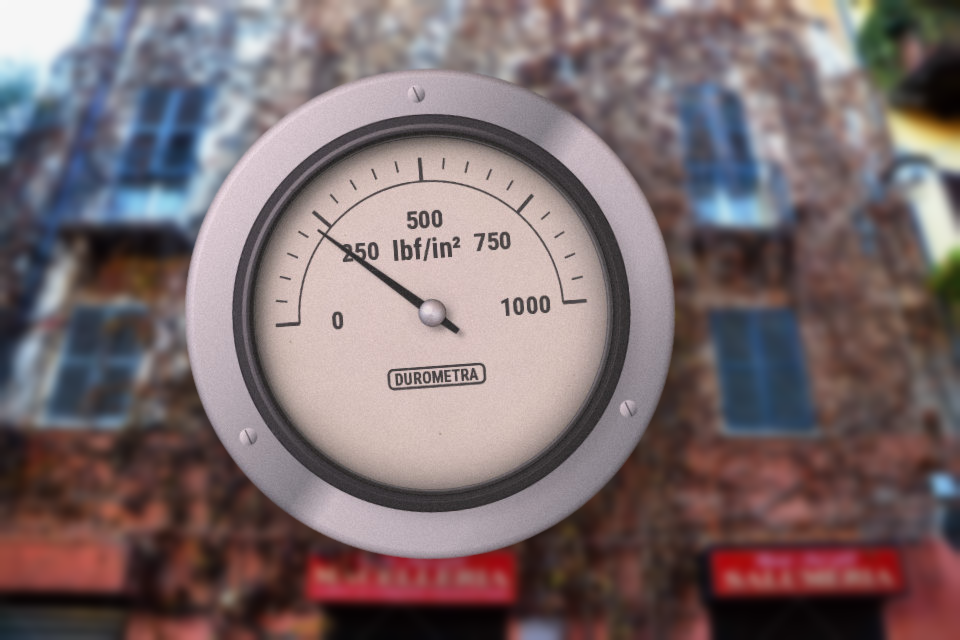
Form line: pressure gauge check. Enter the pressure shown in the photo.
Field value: 225 psi
